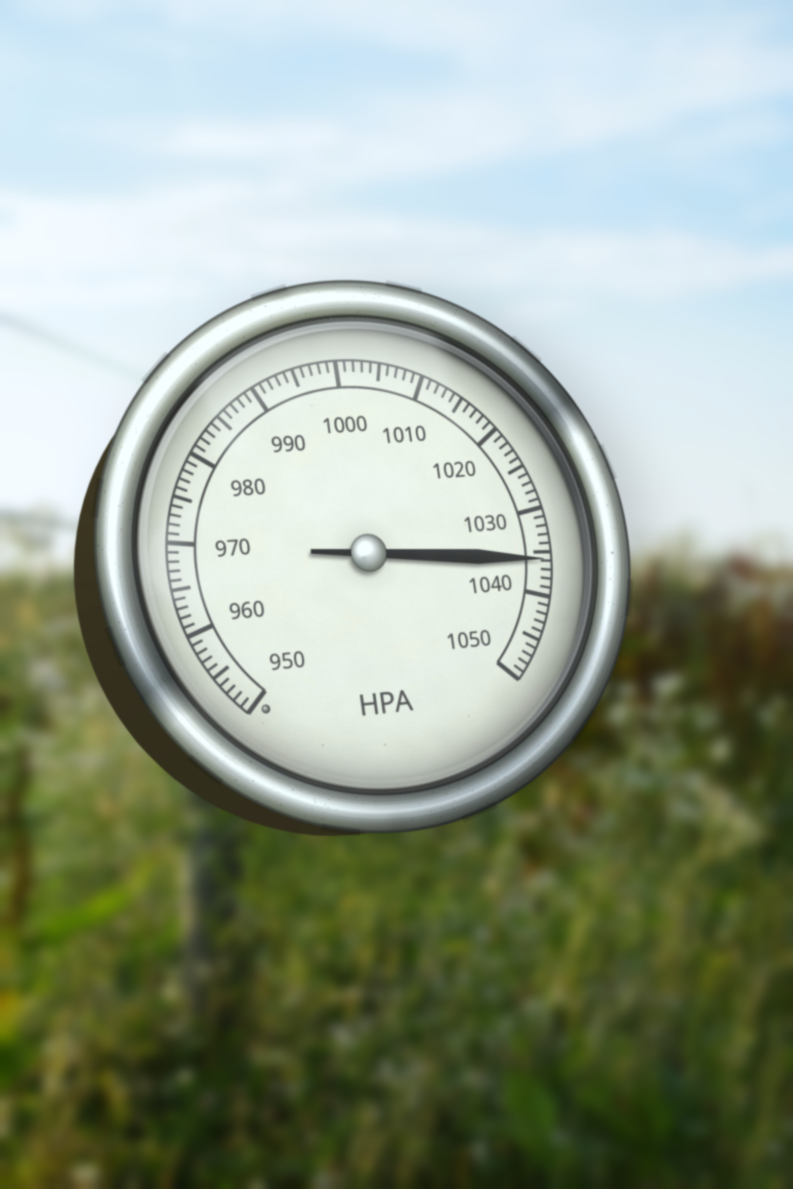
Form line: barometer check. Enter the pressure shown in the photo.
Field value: 1036 hPa
